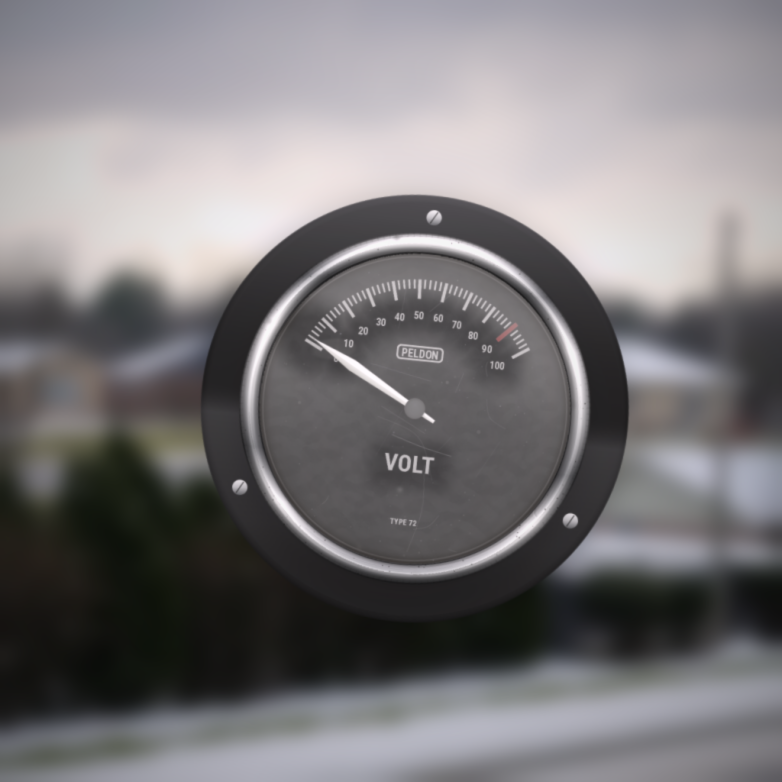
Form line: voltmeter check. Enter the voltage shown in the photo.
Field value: 2 V
